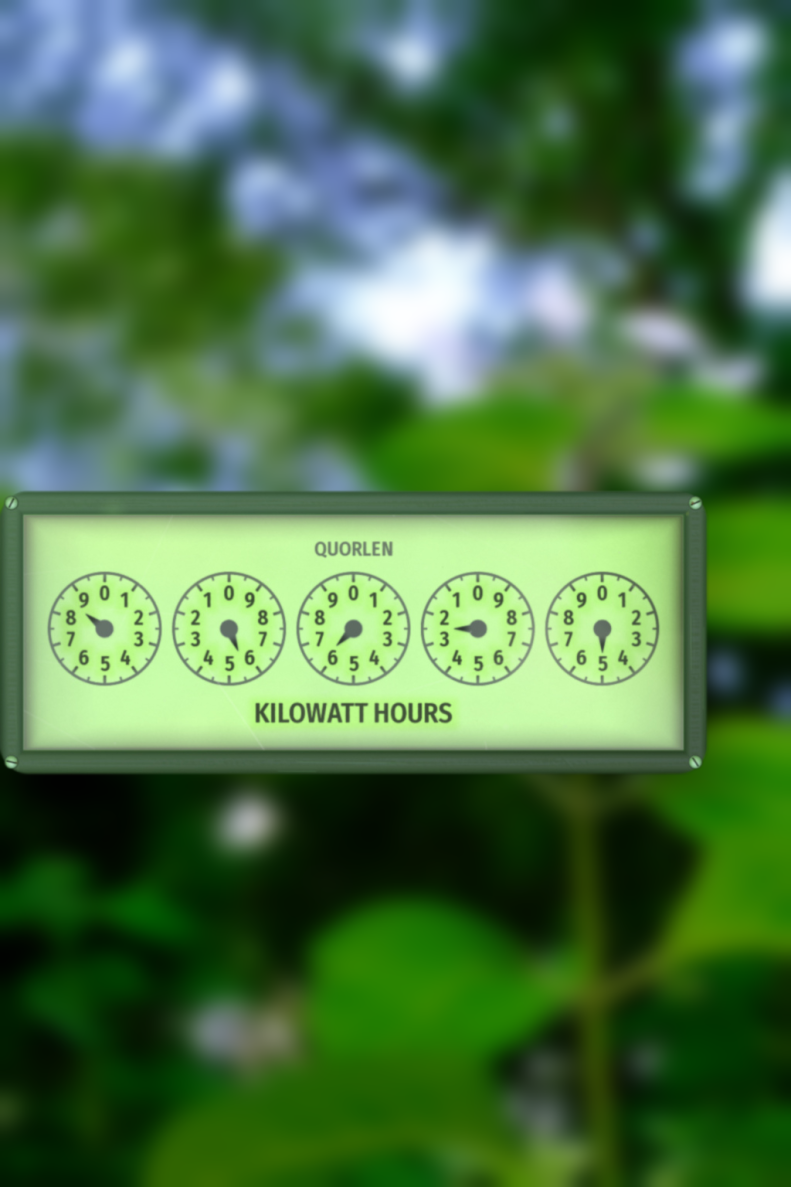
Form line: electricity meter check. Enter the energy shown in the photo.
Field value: 85625 kWh
